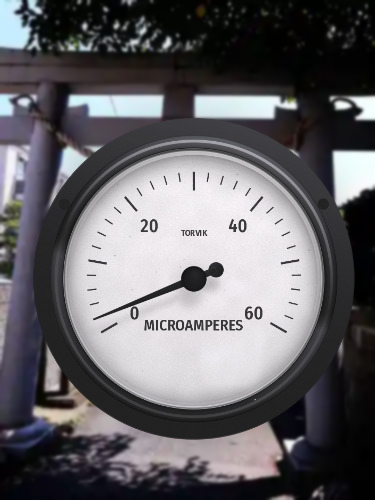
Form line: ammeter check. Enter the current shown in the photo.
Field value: 2 µA
